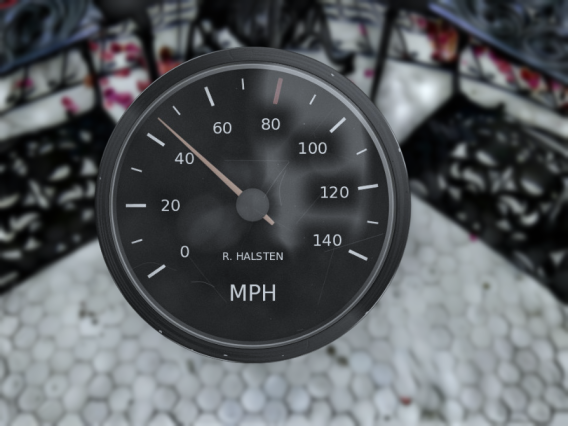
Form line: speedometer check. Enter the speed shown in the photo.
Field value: 45 mph
